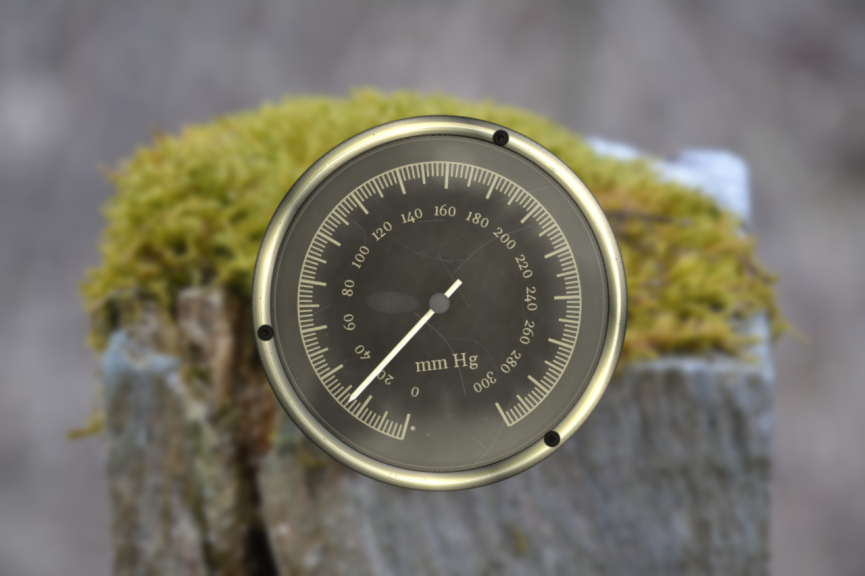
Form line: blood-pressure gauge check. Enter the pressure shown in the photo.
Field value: 26 mmHg
